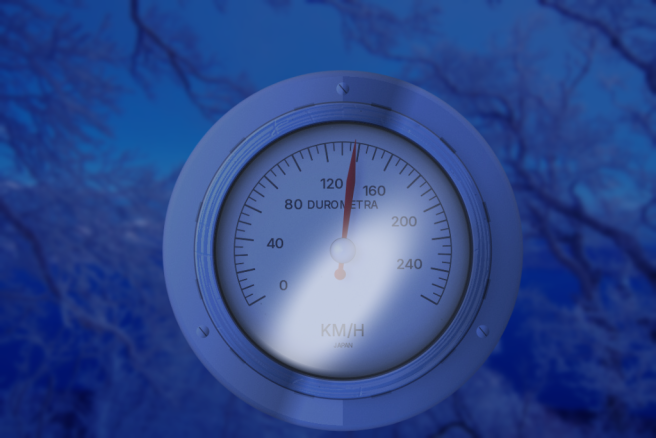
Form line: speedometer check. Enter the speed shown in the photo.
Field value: 137.5 km/h
